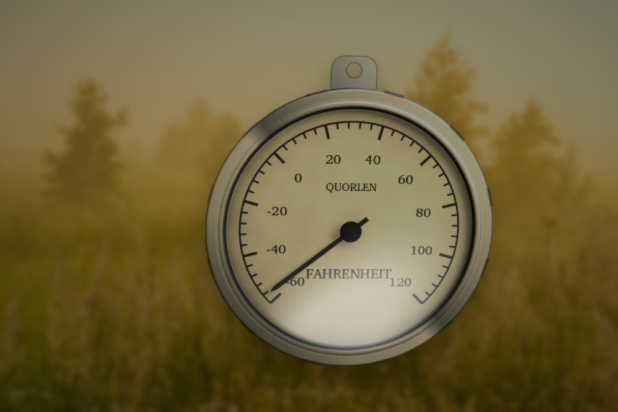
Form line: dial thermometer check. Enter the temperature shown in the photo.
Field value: -56 °F
